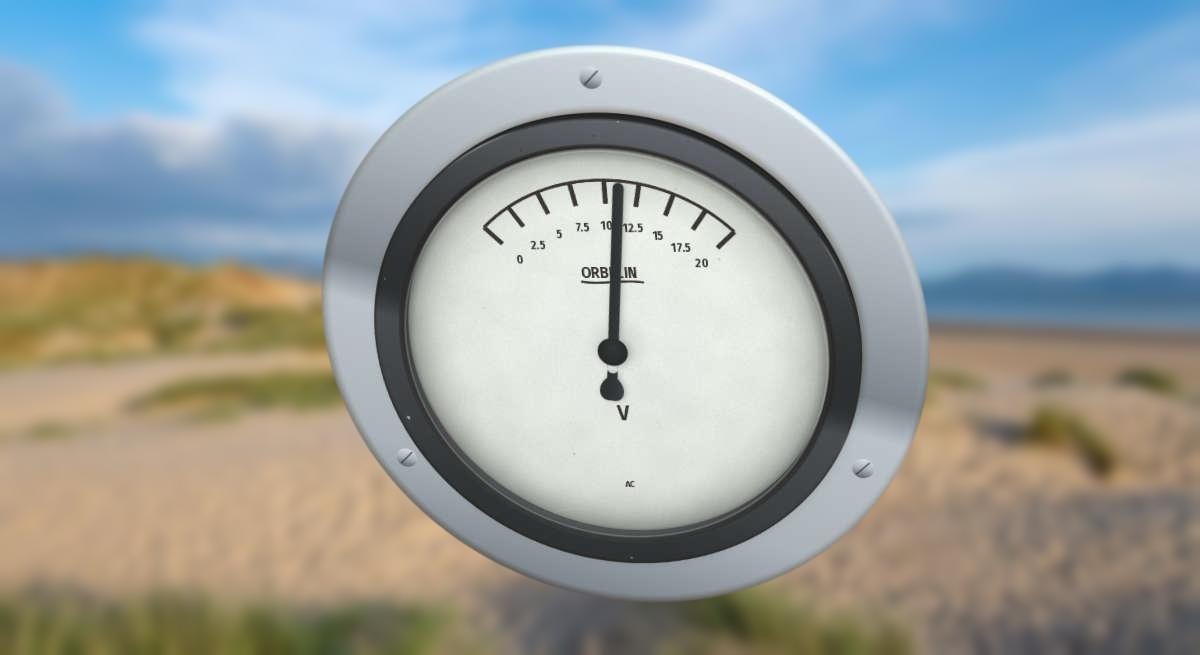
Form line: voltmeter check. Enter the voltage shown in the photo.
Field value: 11.25 V
